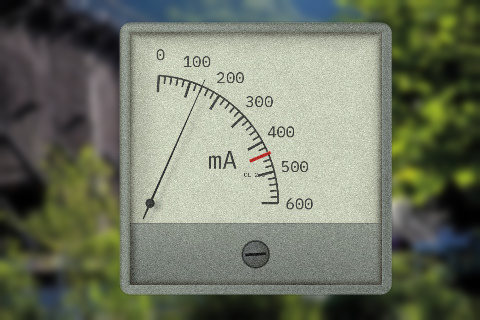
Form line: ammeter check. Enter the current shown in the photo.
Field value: 140 mA
